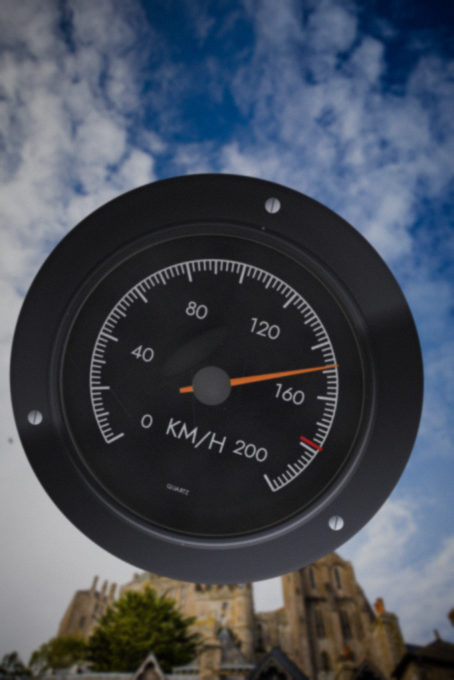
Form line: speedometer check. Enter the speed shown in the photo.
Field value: 148 km/h
